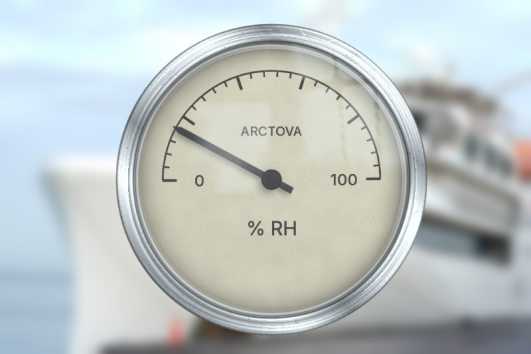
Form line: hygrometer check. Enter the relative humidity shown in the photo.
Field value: 16 %
